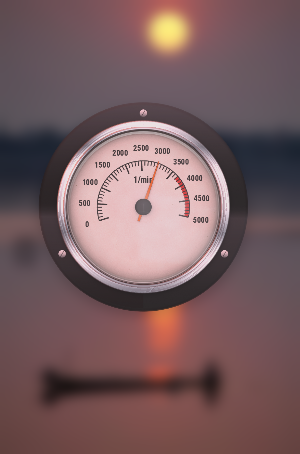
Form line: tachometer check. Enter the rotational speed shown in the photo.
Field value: 3000 rpm
